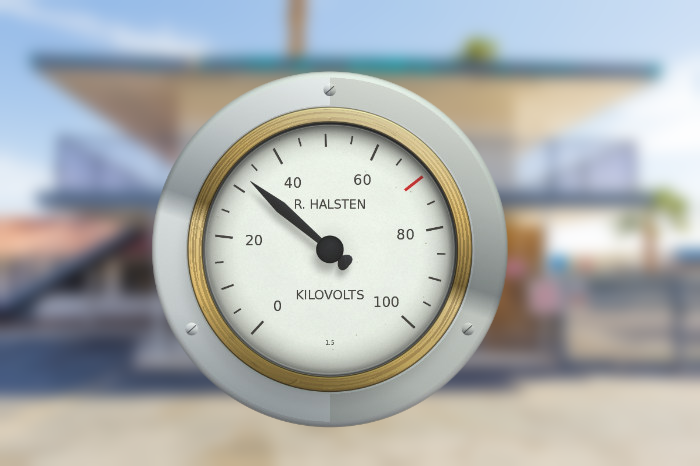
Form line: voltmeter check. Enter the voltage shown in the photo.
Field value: 32.5 kV
